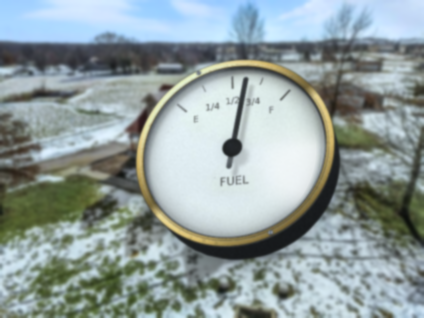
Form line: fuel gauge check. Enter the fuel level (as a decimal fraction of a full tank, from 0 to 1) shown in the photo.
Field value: 0.625
